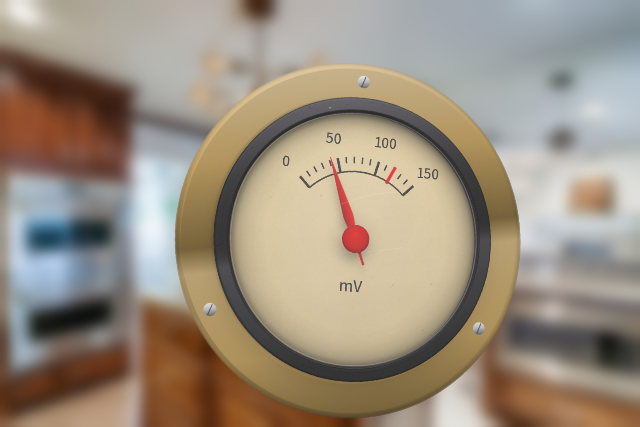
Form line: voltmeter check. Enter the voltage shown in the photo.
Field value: 40 mV
